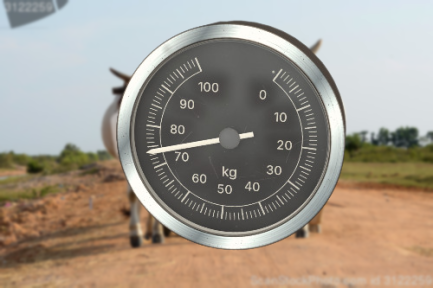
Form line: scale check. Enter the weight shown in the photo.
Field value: 74 kg
